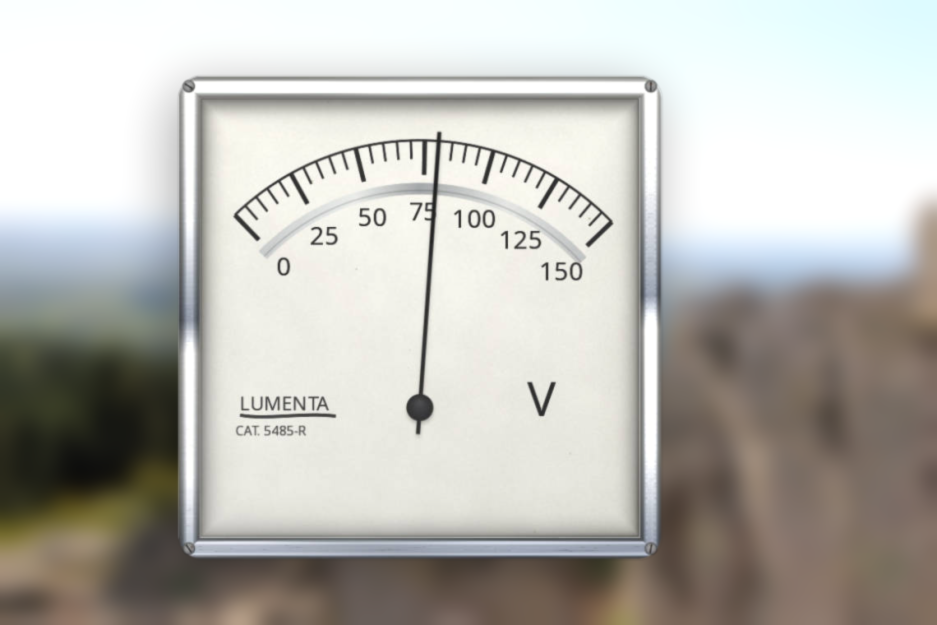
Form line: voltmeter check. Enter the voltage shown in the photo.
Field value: 80 V
